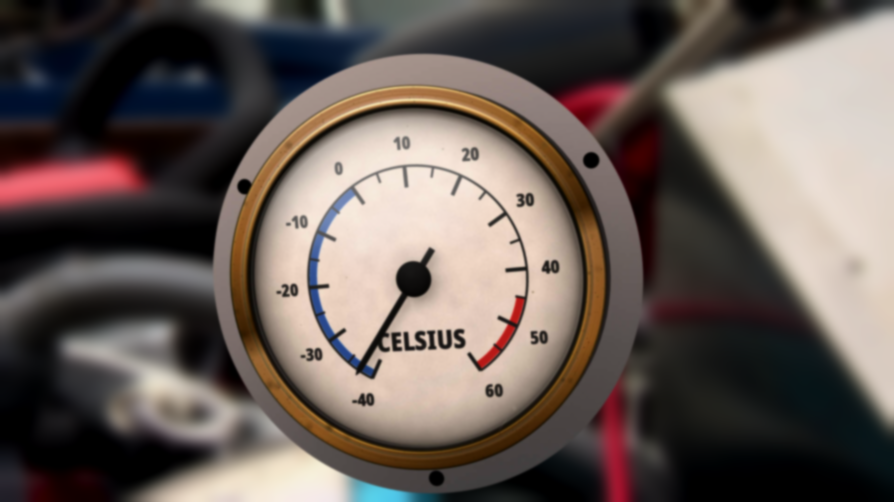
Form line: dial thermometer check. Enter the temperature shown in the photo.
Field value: -37.5 °C
